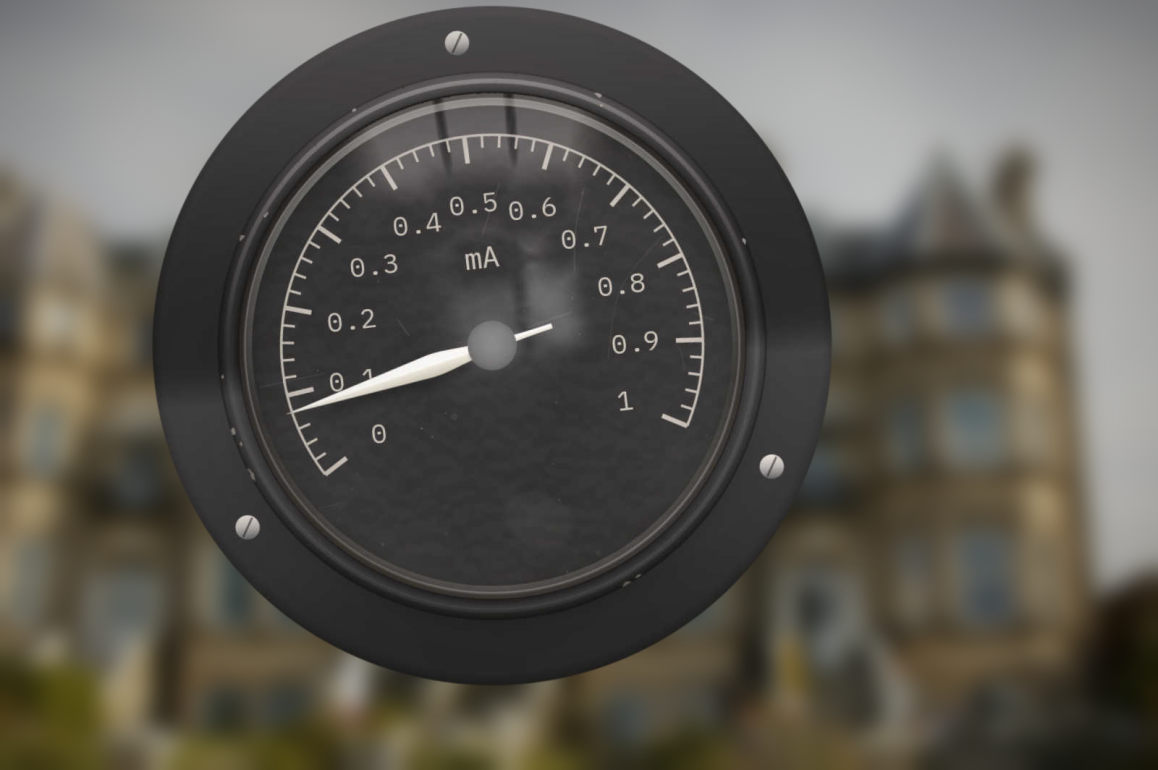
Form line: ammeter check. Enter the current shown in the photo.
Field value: 0.08 mA
